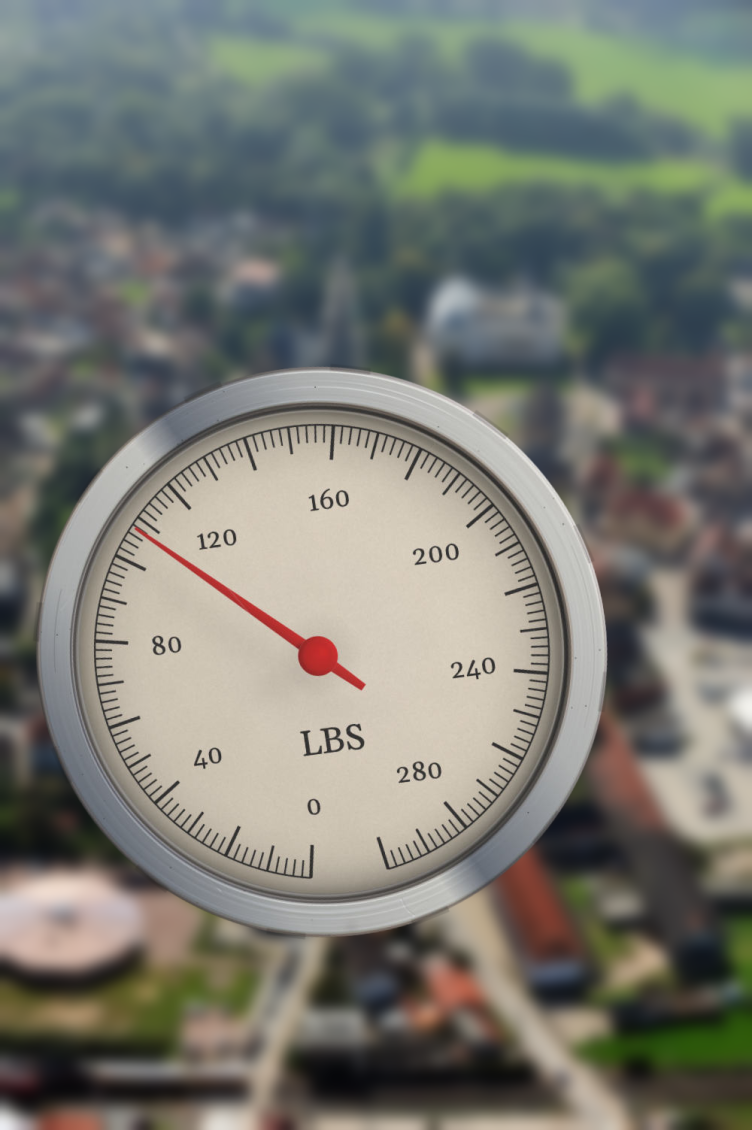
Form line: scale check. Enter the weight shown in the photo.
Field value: 108 lb
